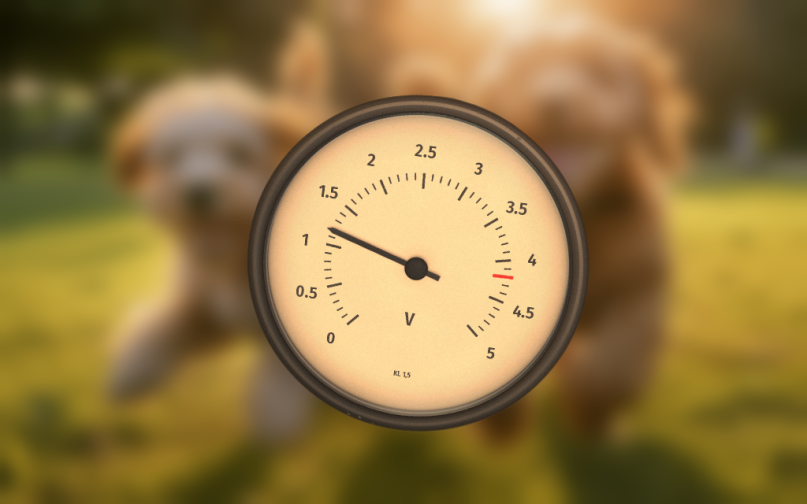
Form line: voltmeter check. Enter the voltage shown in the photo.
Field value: 1.2 V
